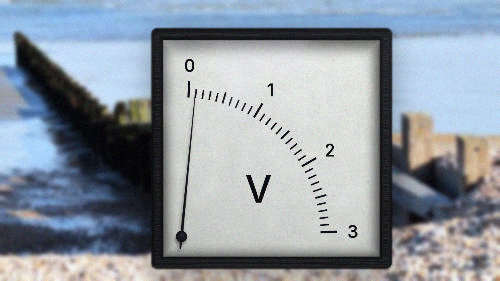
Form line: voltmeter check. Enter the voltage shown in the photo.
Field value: 0.1 V
